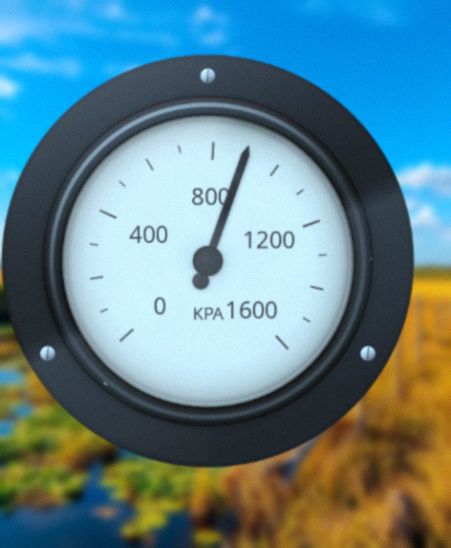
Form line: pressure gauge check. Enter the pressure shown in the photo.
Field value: 900 kPa
